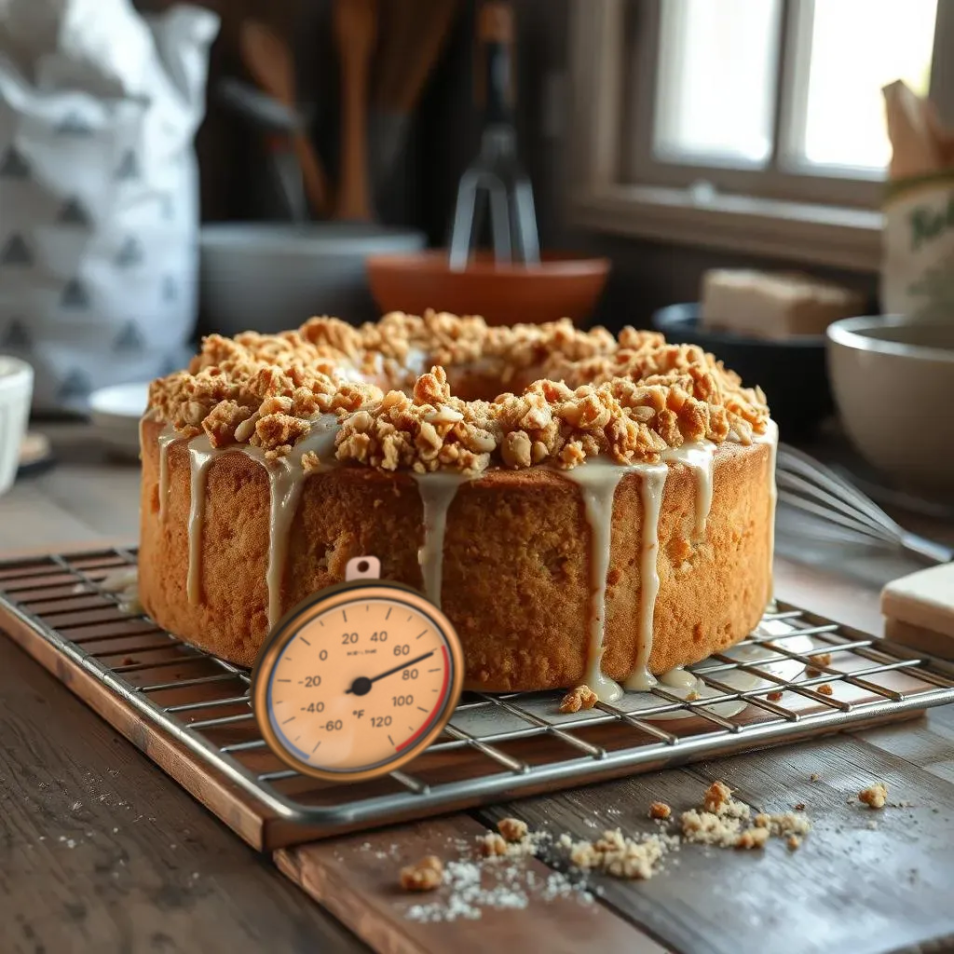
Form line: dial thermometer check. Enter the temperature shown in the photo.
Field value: 70 °F
